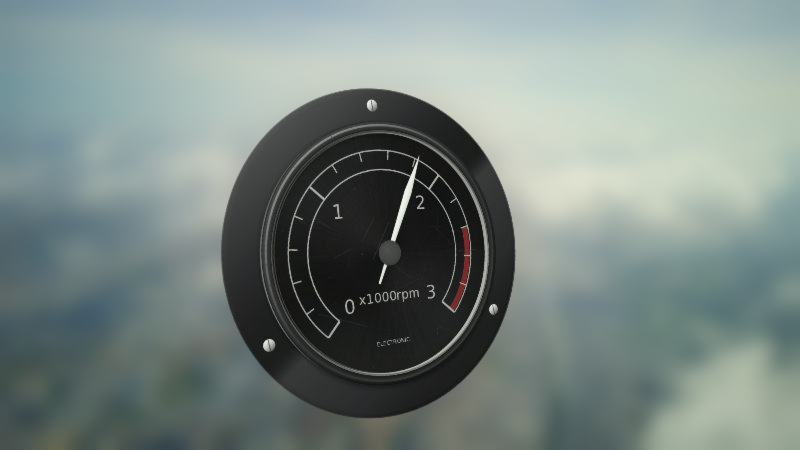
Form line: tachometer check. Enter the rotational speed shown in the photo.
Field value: 1800 rpm
